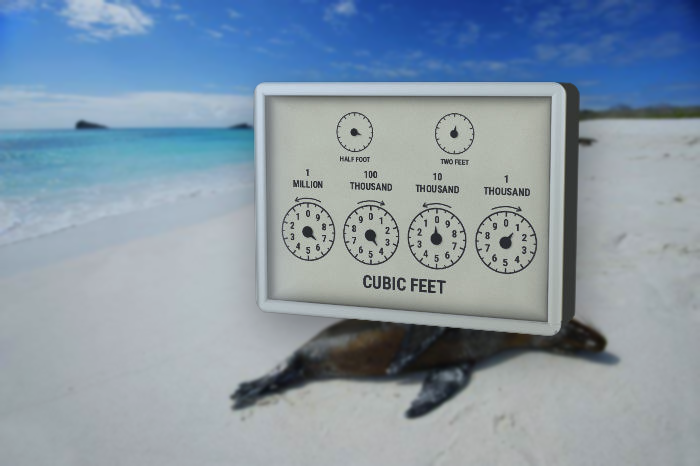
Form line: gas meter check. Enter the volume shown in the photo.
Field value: 640100 ft³
